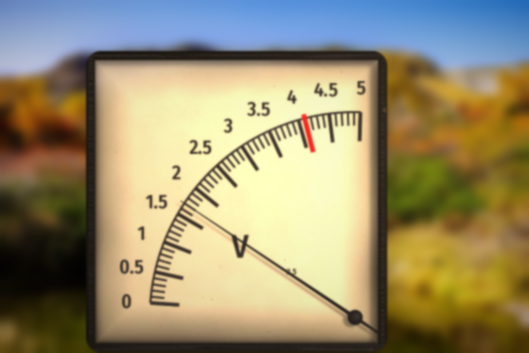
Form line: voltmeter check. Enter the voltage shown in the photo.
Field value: 1.7 V
